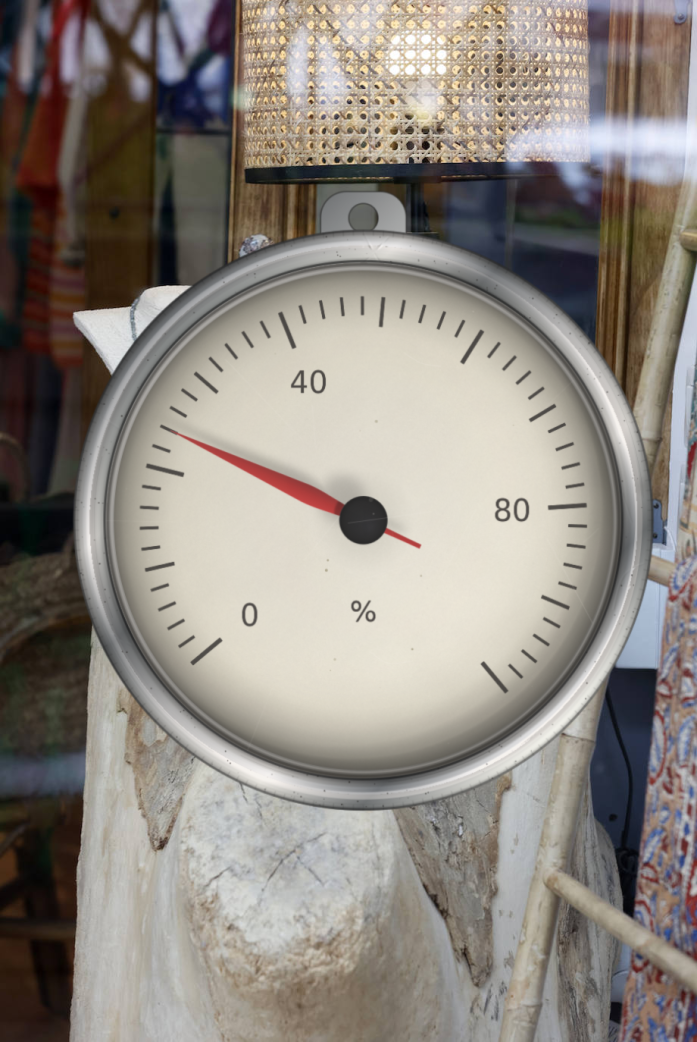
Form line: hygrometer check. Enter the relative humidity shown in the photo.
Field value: 24 %
